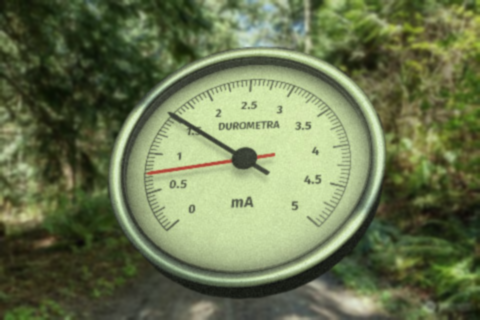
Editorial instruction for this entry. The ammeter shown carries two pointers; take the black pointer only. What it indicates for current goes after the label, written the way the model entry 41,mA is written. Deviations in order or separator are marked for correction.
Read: 1.5,mA
